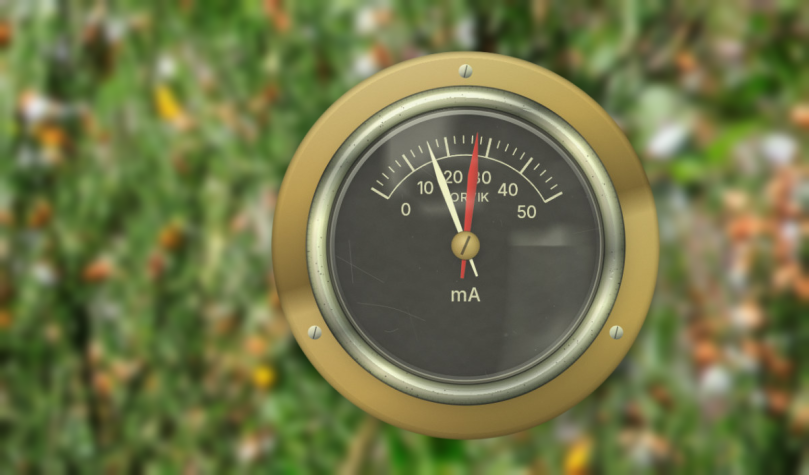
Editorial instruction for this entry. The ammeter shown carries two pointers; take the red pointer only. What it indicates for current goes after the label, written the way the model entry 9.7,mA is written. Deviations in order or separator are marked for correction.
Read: 27,mA
